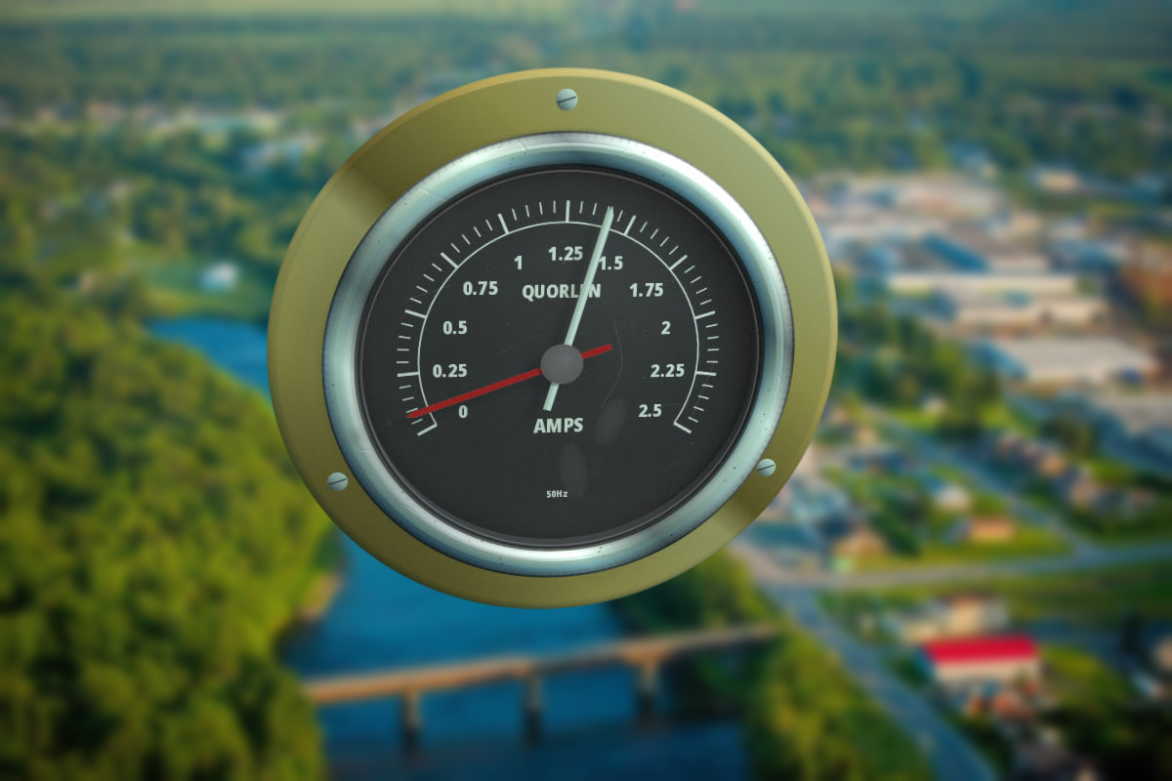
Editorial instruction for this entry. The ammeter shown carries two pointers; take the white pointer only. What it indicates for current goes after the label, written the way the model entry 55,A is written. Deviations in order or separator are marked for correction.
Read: 1.4,A
